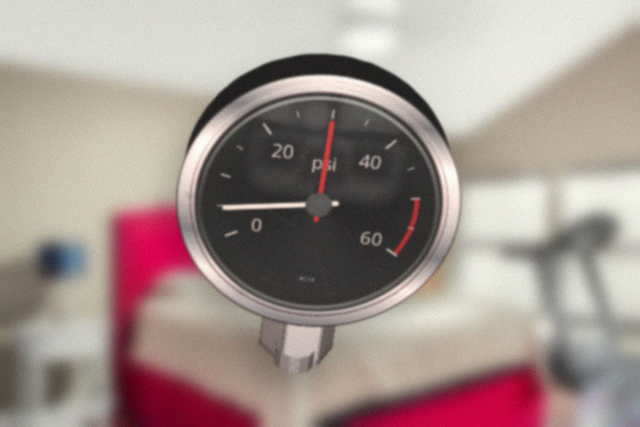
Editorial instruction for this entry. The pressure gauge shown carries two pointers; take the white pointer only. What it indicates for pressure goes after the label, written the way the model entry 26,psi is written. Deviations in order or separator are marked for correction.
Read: 5,psi
